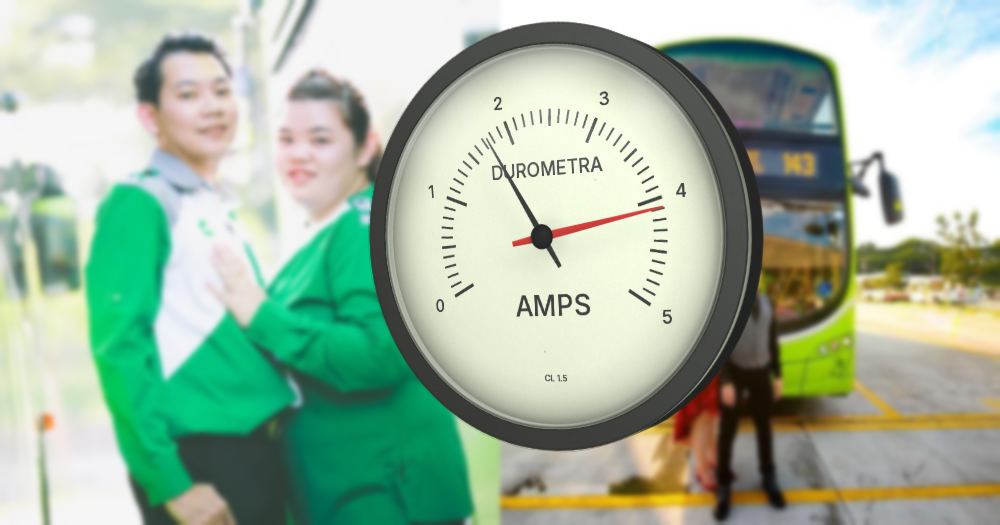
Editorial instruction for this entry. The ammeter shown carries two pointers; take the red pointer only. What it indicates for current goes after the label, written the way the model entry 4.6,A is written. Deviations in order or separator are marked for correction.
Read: 4.1,A
